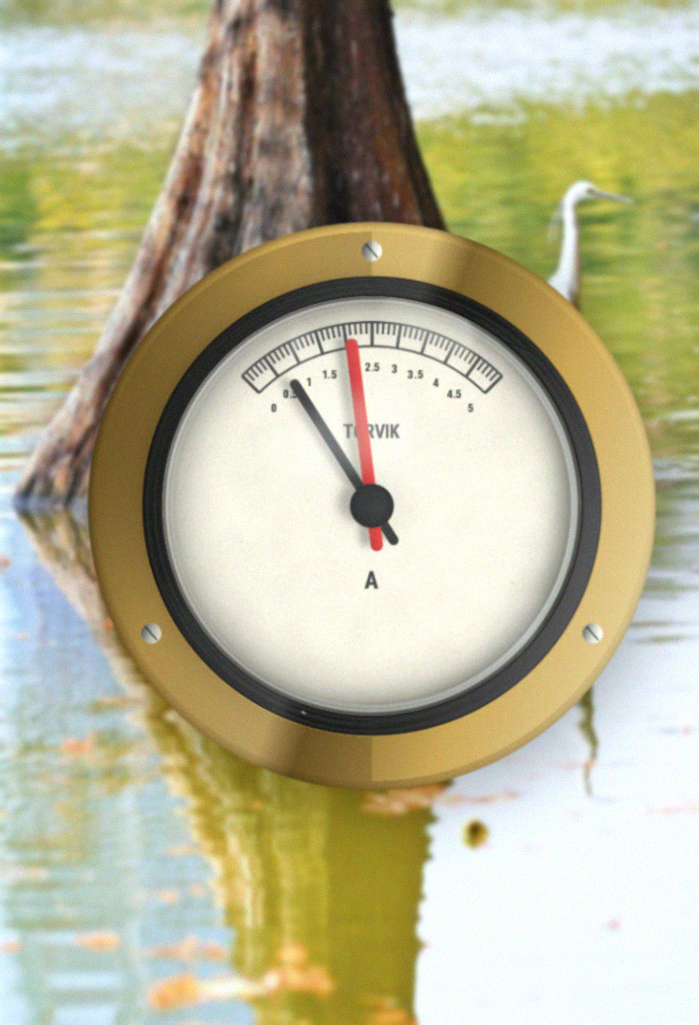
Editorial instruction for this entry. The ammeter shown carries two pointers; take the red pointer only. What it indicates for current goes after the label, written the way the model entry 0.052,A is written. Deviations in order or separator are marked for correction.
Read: 2.1,A
